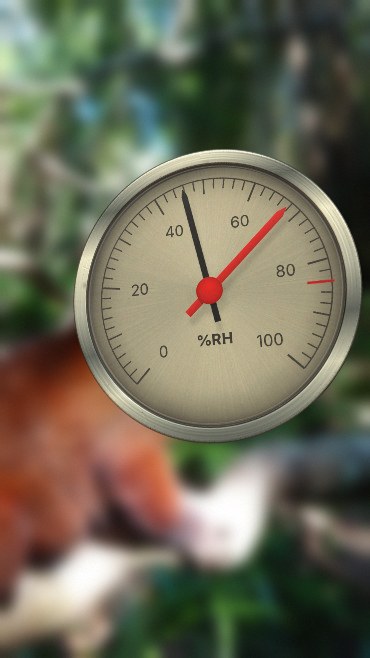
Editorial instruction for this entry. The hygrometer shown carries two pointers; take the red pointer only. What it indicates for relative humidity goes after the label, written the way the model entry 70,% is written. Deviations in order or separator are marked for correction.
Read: 68,%
